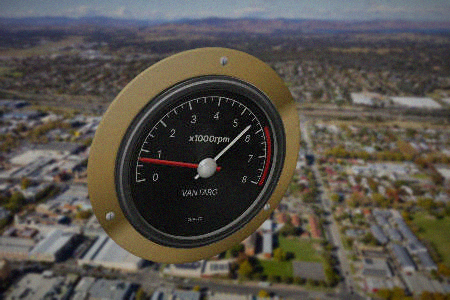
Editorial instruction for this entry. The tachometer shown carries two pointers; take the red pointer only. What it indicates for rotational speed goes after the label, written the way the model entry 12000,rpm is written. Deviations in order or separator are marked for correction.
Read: 750,rpm
